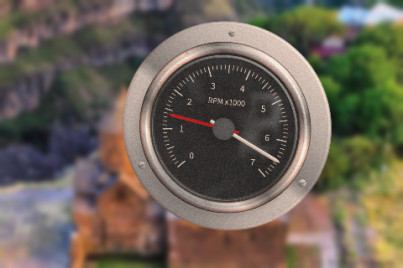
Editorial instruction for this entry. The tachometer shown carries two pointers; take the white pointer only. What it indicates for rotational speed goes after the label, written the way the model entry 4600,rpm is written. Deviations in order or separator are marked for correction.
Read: 6500,rpm
